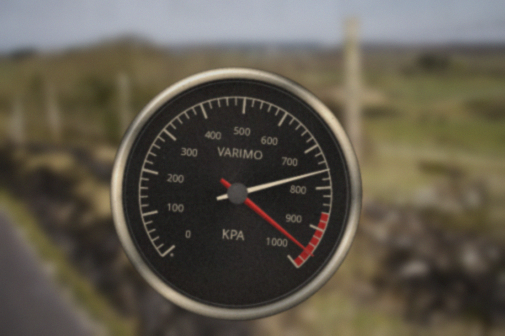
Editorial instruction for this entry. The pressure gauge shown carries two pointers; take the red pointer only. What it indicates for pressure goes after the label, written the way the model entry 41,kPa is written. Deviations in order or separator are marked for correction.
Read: 960,kPa
